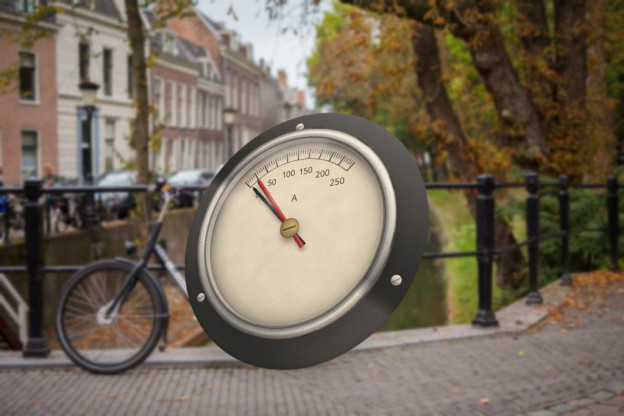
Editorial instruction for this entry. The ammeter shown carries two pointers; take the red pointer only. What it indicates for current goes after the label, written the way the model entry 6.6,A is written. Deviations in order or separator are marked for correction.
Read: 25,A
